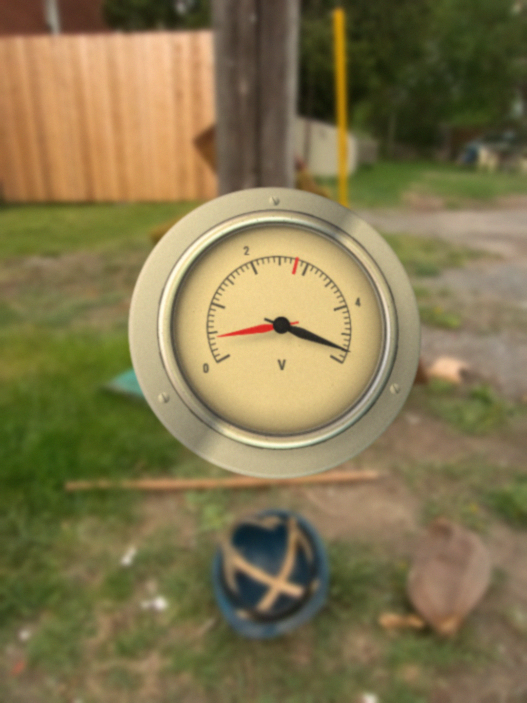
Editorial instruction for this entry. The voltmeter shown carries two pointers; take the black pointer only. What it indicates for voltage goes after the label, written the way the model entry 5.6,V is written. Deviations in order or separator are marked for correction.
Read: 4.8,V
